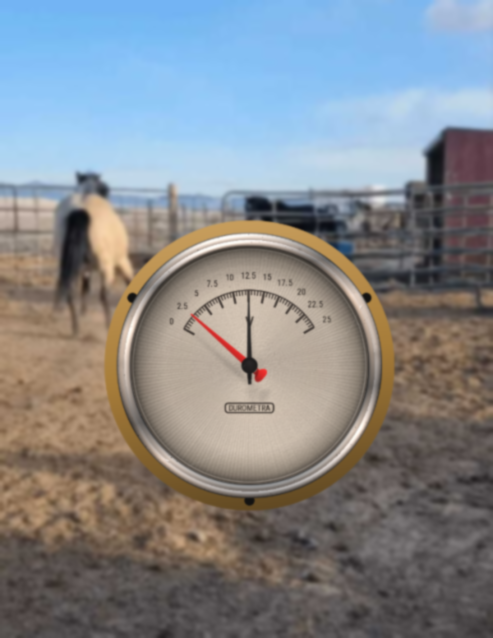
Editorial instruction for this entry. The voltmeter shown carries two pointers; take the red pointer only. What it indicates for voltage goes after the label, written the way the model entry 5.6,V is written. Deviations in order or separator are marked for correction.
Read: 2.5,V
